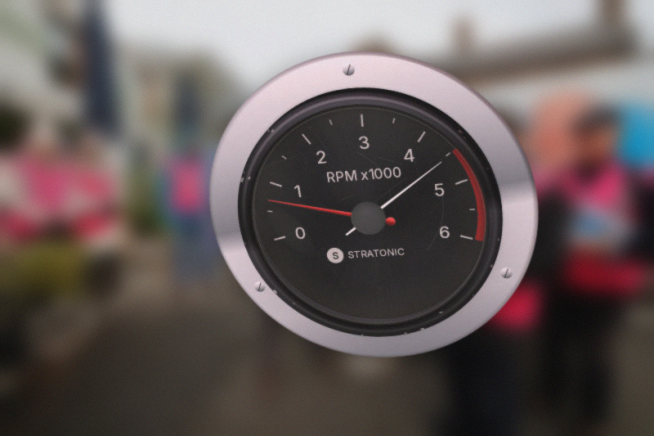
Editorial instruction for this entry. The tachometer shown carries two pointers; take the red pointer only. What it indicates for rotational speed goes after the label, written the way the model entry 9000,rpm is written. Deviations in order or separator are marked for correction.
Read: 750,rpm
